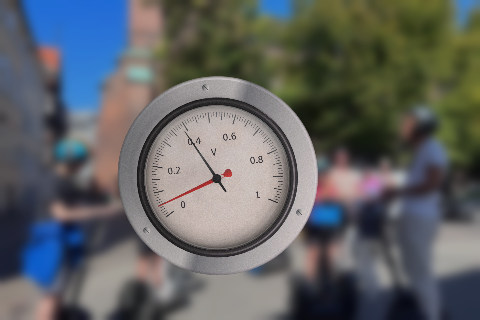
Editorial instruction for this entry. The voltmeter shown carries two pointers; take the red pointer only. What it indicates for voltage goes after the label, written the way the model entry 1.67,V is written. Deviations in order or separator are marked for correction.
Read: 0.05,V
